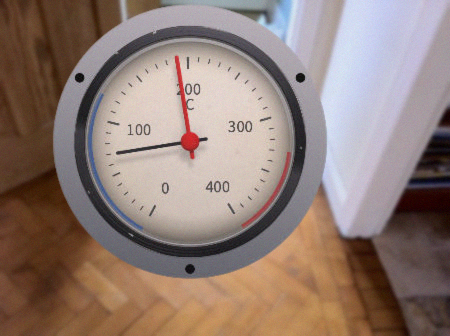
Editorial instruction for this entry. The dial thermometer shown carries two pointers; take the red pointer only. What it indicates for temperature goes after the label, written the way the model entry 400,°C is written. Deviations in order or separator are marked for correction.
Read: 190,°C
